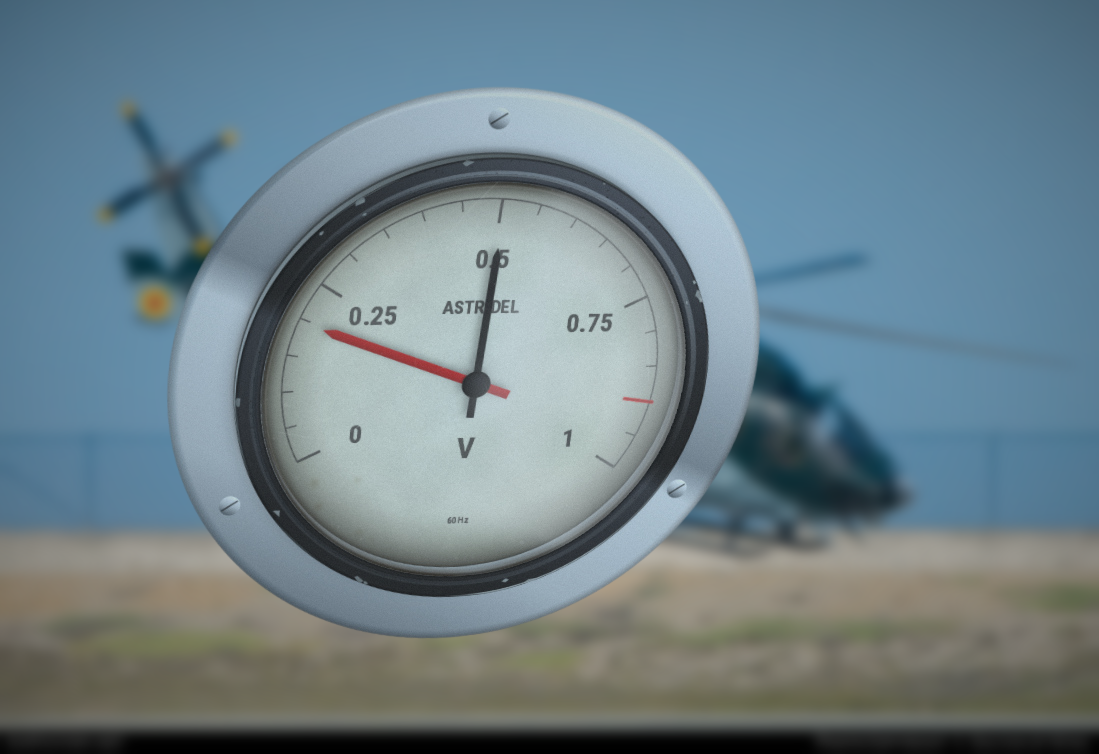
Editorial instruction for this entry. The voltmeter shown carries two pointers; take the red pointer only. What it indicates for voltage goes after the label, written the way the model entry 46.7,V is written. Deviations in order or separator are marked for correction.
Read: 0.2,V
